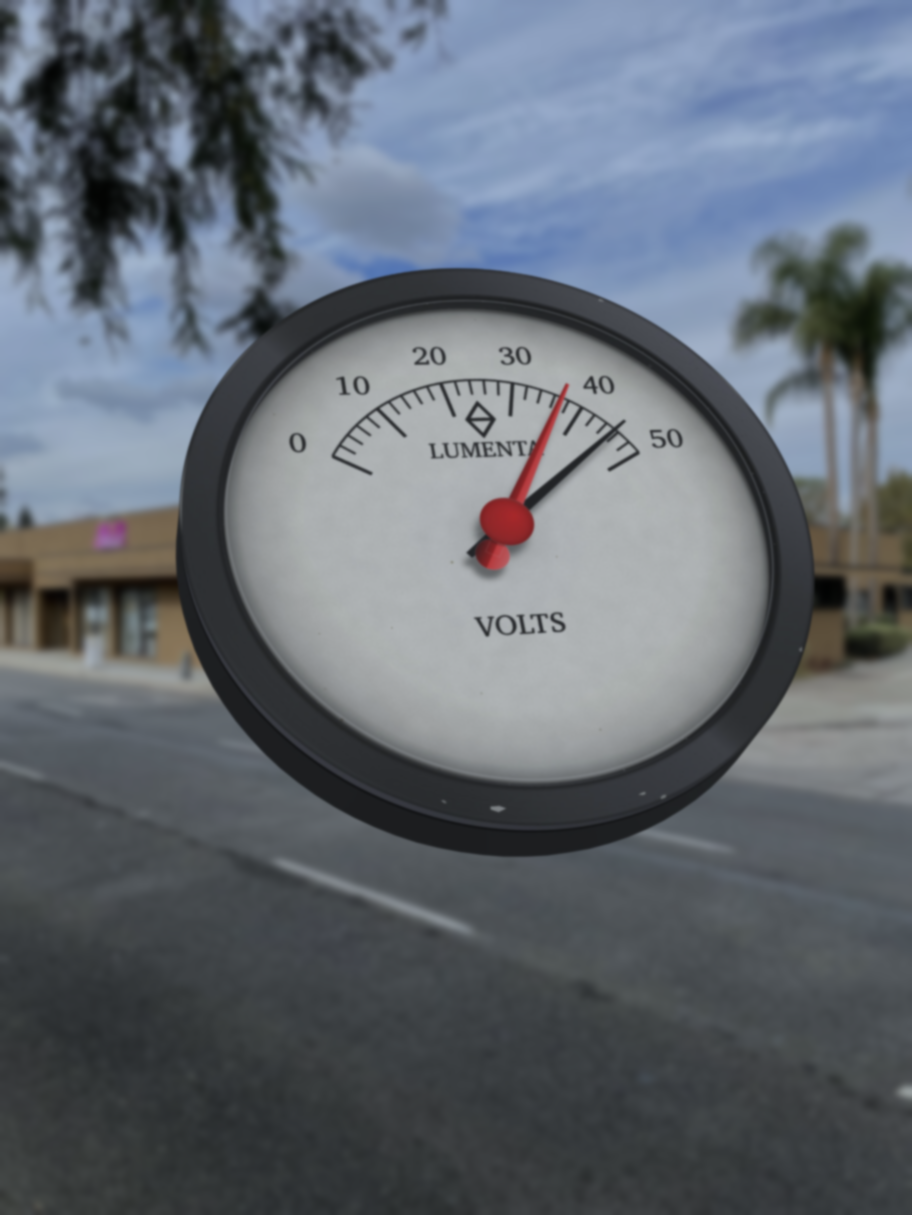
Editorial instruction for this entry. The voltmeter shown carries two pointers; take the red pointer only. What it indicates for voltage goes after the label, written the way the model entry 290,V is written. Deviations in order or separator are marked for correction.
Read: 37,V
